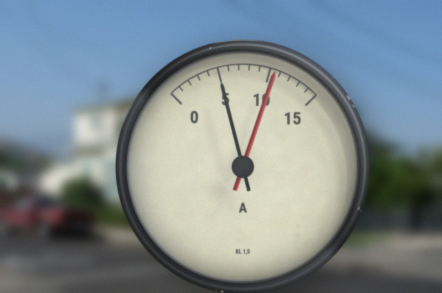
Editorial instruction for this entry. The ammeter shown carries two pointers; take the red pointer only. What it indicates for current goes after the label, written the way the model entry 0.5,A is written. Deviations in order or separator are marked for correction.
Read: 10.5,A
